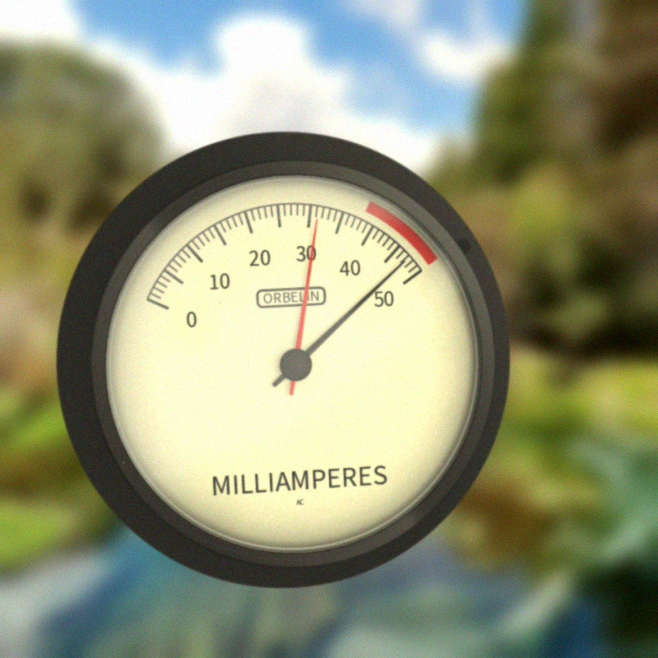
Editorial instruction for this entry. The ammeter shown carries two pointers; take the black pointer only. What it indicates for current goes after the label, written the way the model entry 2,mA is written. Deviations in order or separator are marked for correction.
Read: 47,mA
